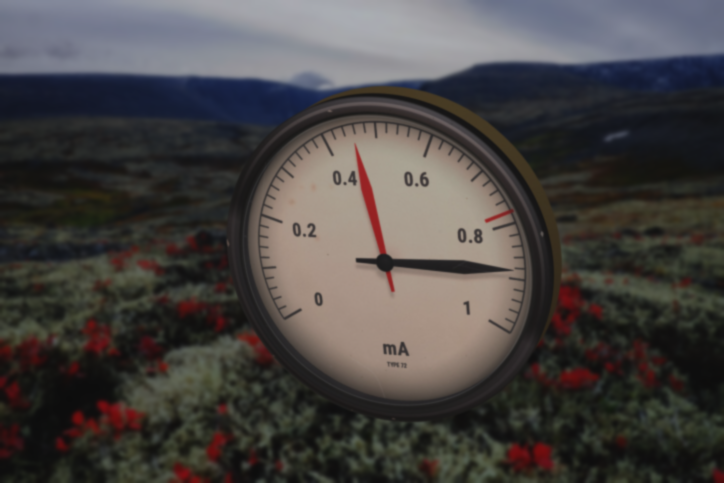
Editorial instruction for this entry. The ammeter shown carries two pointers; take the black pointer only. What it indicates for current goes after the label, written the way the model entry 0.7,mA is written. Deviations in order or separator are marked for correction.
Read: 0.88,mA
